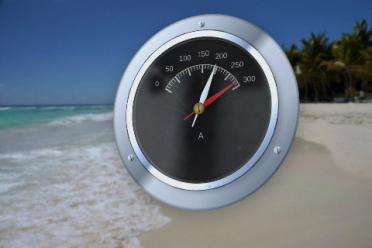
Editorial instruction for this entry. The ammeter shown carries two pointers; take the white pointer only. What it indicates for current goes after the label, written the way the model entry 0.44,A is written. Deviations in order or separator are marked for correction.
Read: 200,A
